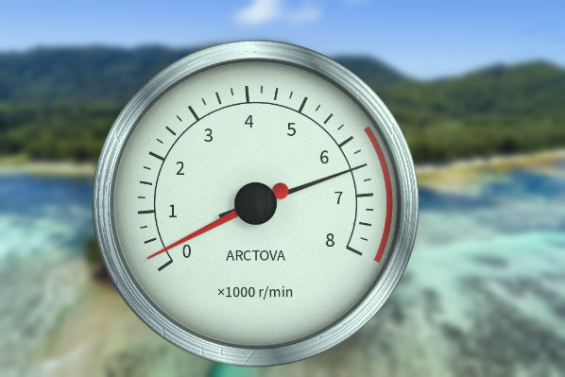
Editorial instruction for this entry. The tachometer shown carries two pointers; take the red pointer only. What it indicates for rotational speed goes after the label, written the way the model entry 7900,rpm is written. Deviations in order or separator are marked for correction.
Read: 250,rpm
